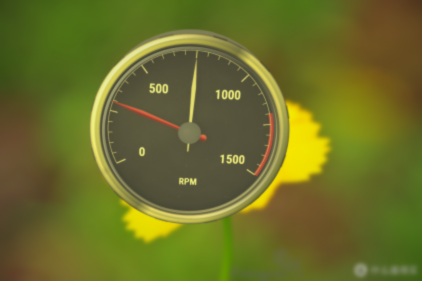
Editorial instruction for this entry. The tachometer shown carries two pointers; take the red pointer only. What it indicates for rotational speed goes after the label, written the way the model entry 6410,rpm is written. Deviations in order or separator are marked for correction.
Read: 300,rpm
